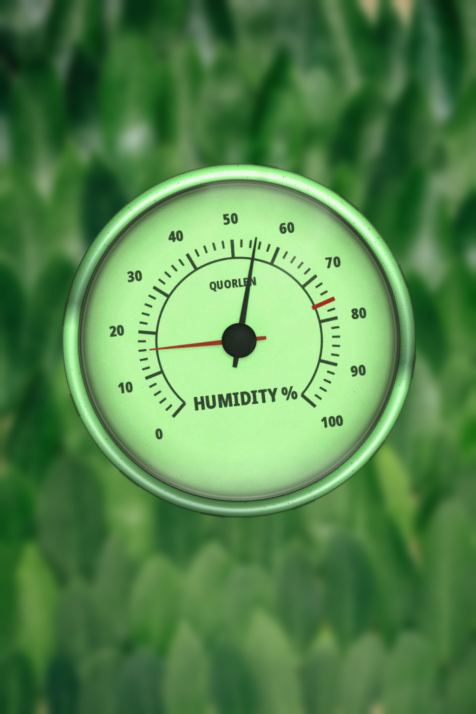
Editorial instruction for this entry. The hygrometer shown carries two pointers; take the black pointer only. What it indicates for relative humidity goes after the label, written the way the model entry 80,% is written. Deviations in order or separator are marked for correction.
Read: 55,%
